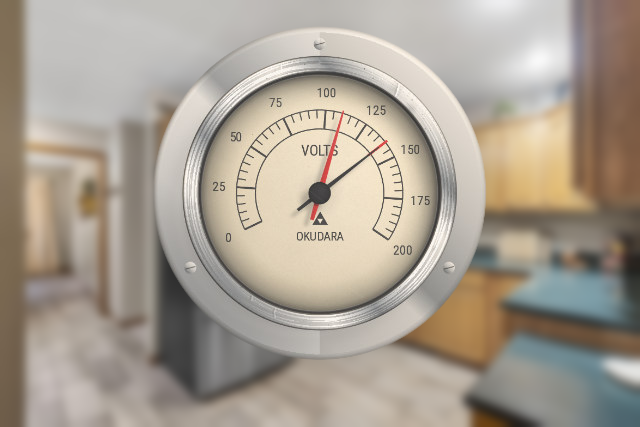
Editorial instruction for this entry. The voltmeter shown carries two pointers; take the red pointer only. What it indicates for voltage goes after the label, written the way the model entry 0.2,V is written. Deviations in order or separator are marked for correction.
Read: 110,V
